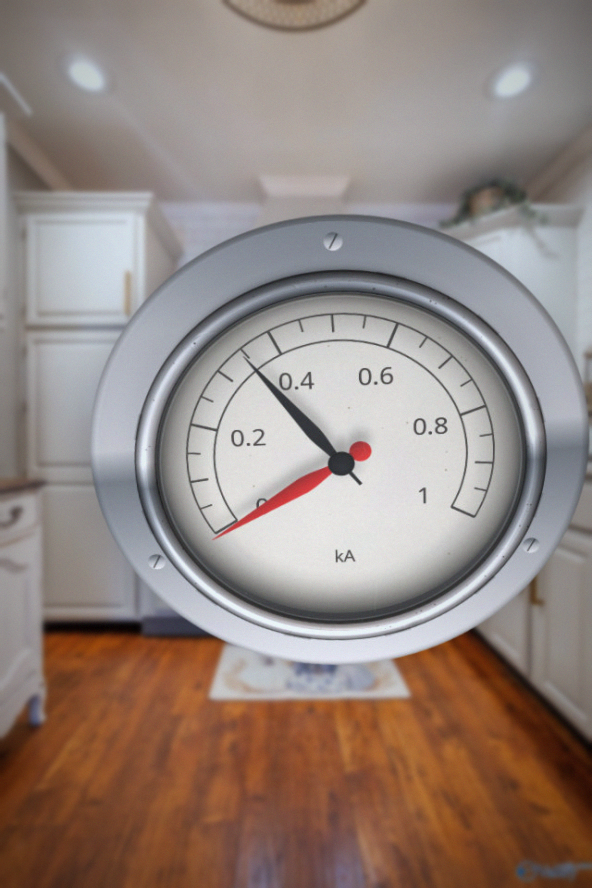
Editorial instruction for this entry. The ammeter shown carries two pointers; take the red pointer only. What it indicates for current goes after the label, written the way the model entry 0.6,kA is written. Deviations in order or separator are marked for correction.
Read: 0,kA
